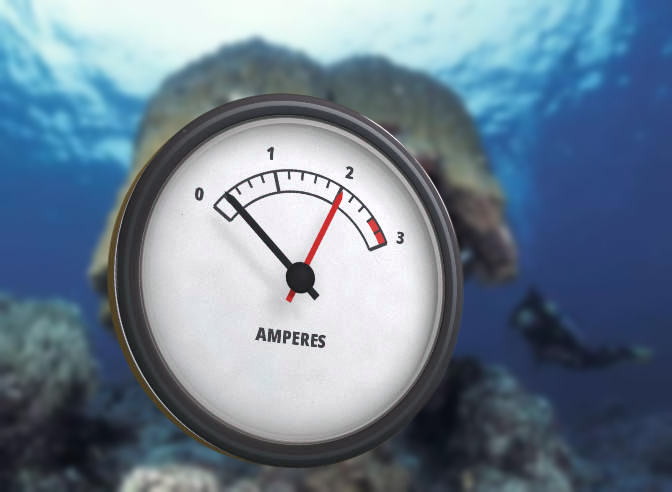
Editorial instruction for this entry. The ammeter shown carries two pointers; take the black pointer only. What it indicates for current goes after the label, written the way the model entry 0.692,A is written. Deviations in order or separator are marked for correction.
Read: 0.2,A
